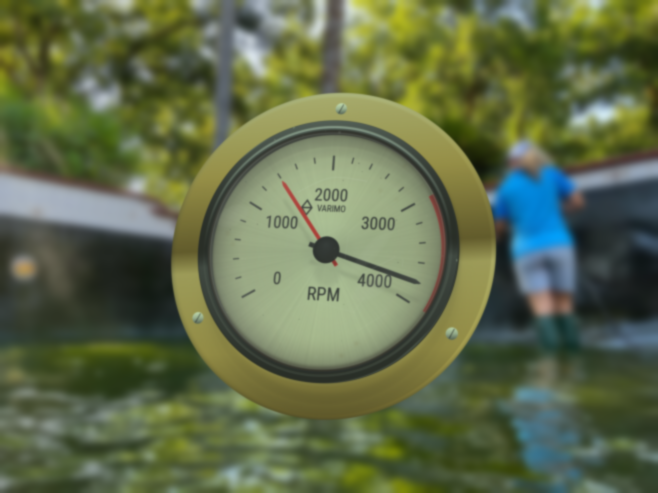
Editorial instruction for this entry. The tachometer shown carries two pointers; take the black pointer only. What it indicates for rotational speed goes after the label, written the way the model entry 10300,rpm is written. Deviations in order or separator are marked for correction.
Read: 3800,rpm
